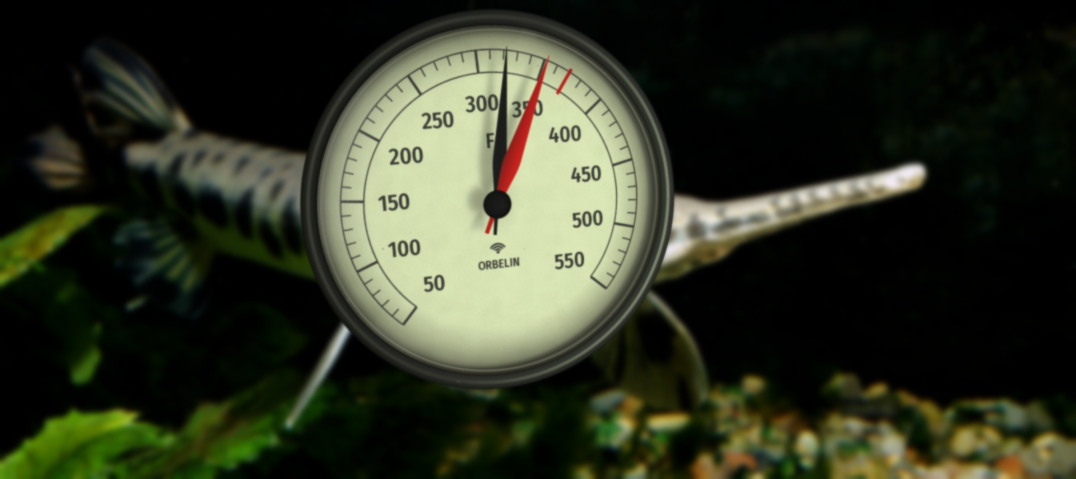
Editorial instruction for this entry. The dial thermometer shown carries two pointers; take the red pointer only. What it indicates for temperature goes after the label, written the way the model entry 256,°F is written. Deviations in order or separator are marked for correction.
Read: 350,°F
